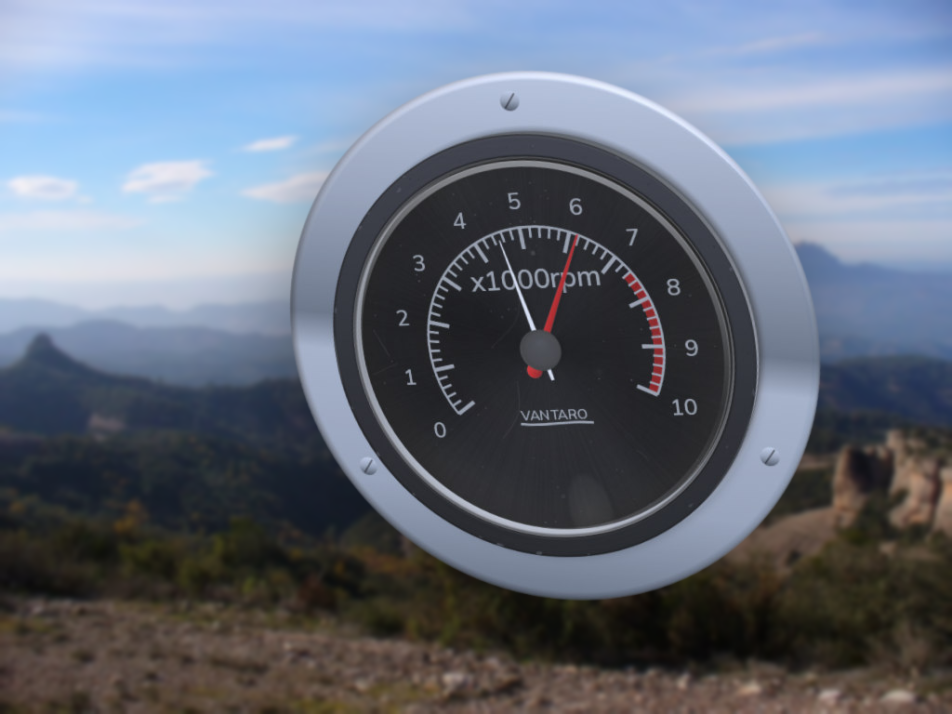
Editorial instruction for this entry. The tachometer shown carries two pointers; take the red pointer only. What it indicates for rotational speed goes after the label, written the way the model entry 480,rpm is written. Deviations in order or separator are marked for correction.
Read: 6200,rpm
